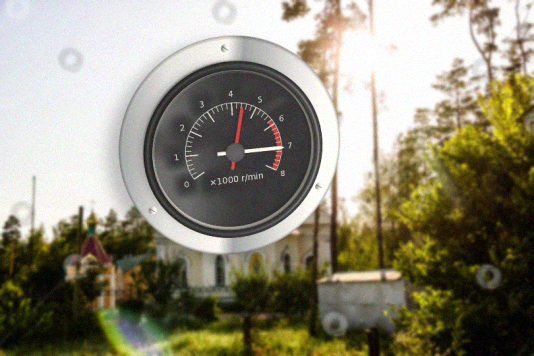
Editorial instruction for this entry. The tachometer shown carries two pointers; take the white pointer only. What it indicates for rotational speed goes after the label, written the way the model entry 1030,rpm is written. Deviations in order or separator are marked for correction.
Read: 7000,rpm
